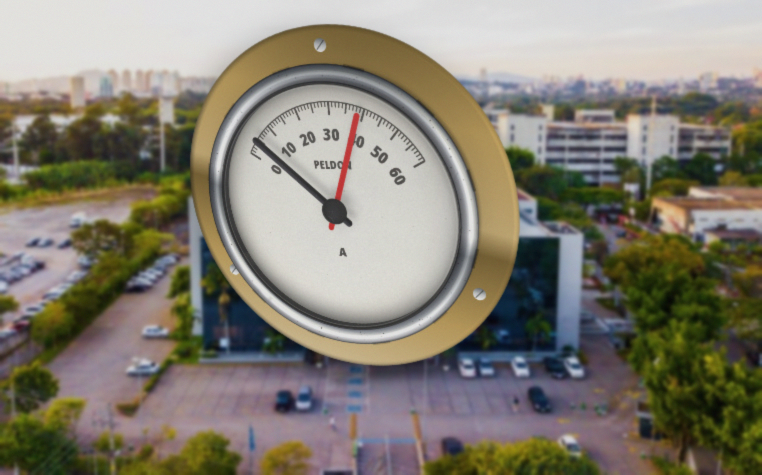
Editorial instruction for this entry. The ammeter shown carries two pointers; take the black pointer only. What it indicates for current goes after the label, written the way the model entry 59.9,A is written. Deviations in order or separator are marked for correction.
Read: 5,A
